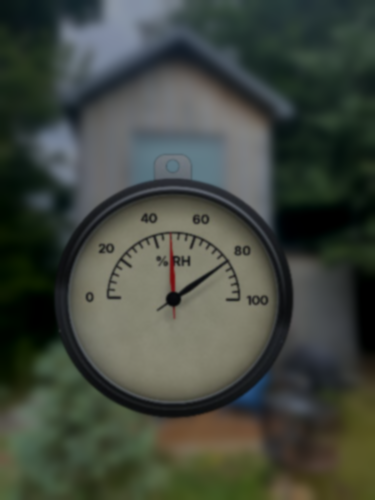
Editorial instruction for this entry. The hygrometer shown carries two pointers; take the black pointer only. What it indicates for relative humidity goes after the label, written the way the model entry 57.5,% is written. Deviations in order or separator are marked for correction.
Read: 80,%
